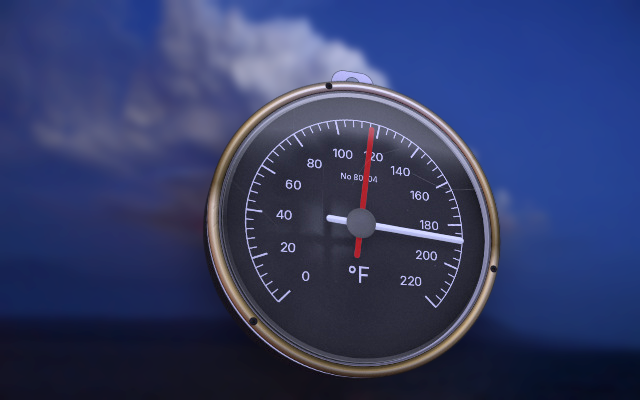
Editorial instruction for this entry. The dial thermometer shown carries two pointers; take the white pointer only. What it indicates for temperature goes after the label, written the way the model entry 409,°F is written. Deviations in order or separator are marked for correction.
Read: 188,°F
